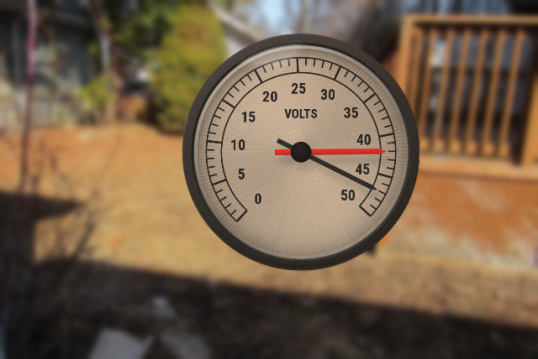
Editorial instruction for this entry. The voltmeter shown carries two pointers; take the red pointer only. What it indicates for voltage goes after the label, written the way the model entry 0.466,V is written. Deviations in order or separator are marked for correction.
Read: 42,V
